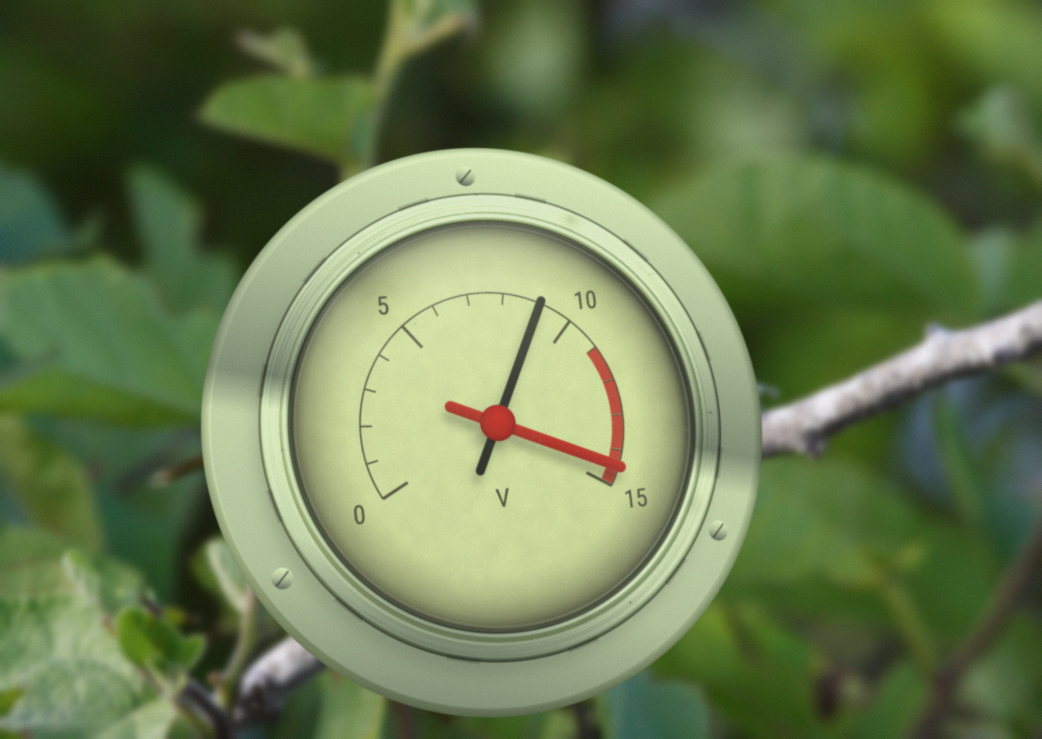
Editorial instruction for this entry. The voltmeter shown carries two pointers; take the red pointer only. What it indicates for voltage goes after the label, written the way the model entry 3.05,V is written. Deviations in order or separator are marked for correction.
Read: 14.5,V
